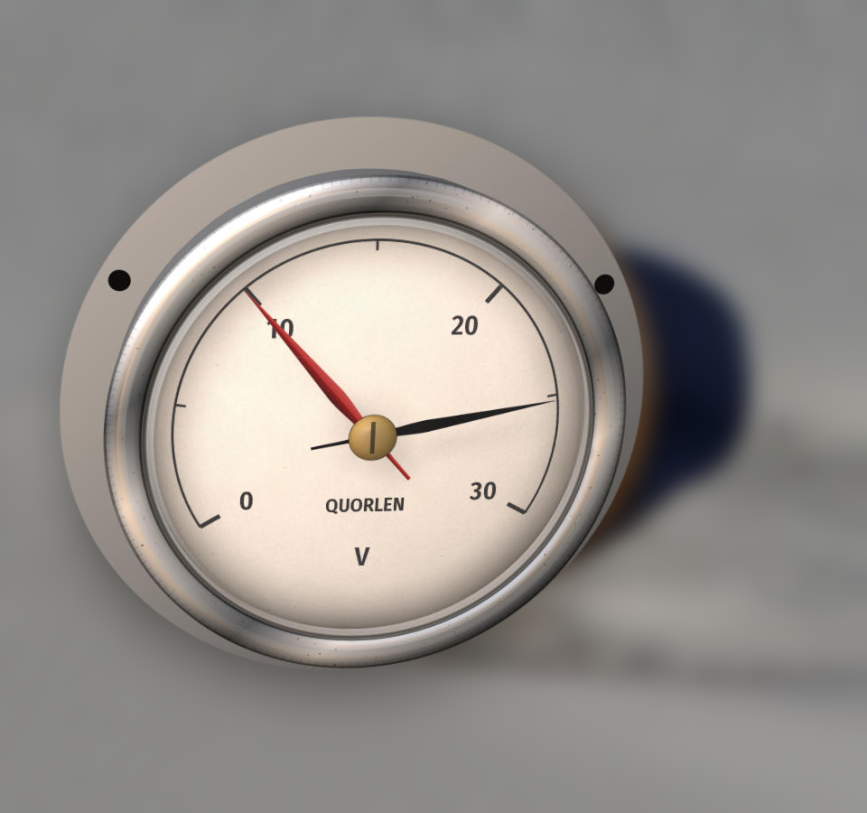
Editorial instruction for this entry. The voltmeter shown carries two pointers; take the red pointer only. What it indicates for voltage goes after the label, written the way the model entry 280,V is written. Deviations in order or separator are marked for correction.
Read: 10,V
